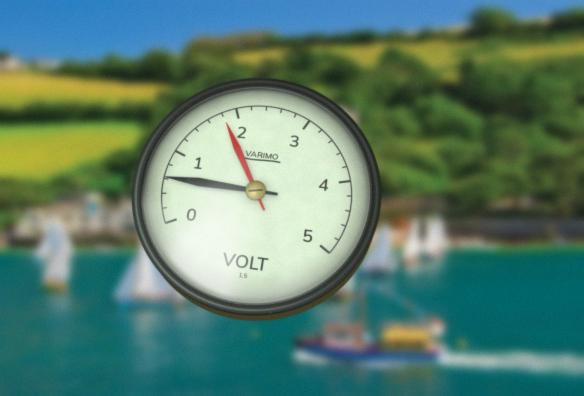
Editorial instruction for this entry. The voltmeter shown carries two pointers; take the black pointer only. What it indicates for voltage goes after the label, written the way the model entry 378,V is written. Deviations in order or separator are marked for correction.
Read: 0.6,V
